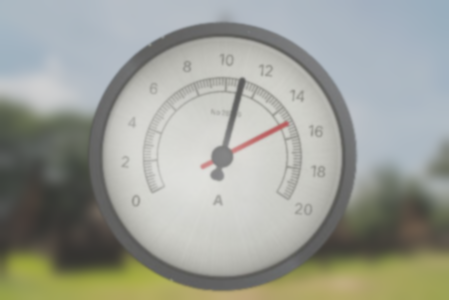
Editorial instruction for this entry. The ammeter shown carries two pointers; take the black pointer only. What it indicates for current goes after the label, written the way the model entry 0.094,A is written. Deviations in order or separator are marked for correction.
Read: 11,A
